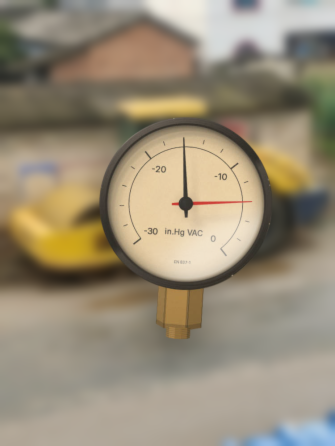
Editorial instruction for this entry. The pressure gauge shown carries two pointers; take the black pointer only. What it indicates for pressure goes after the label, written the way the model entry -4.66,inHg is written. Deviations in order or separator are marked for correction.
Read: -16,inHg
